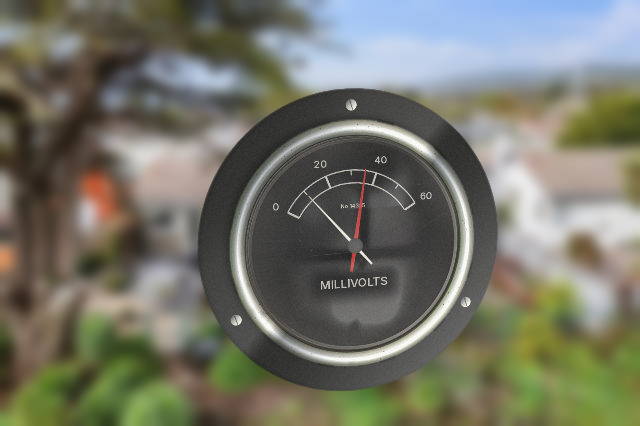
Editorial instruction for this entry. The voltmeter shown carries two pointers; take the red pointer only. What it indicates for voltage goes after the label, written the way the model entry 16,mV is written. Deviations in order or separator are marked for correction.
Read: 35,mV
